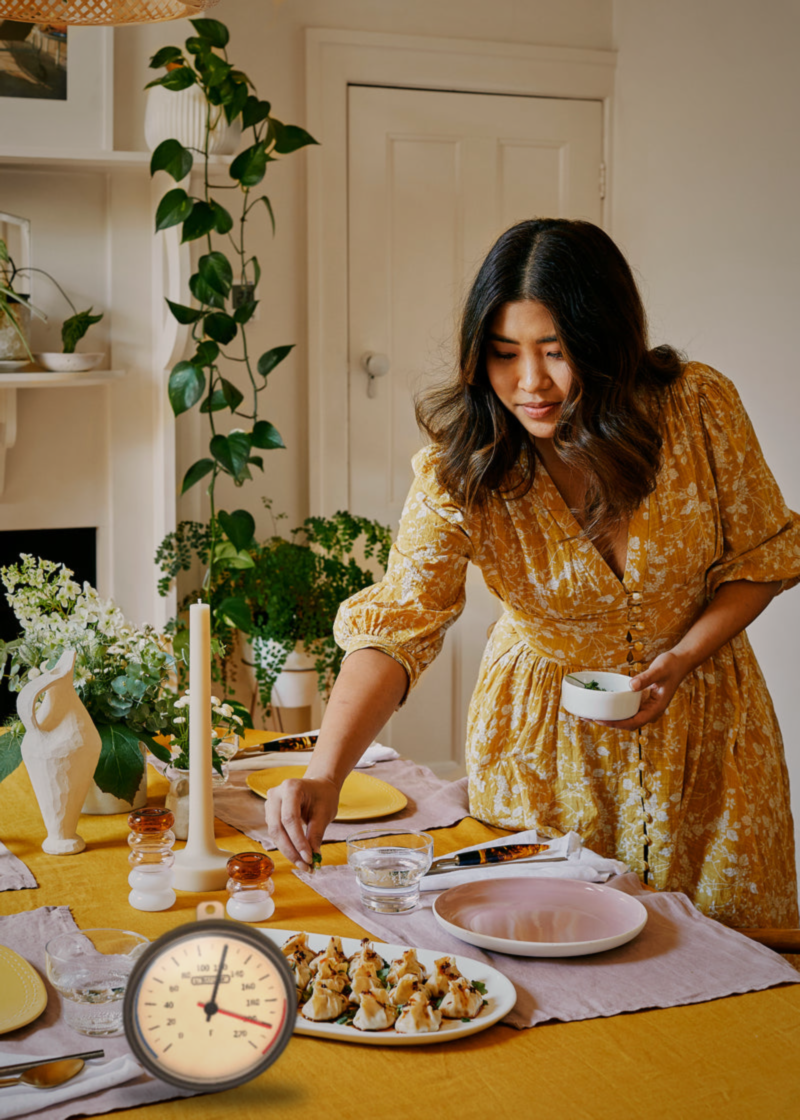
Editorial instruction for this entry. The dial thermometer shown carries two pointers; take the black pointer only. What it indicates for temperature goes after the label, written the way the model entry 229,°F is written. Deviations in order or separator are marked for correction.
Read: 120,°F
